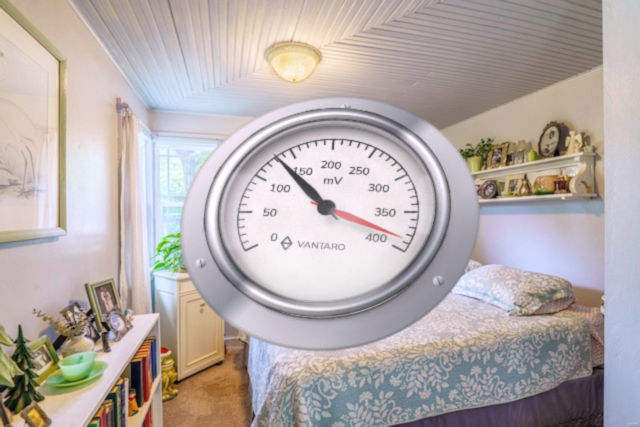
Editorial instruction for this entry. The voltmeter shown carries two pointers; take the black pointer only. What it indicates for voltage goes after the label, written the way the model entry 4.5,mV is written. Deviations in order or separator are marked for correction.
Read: 130,mV
